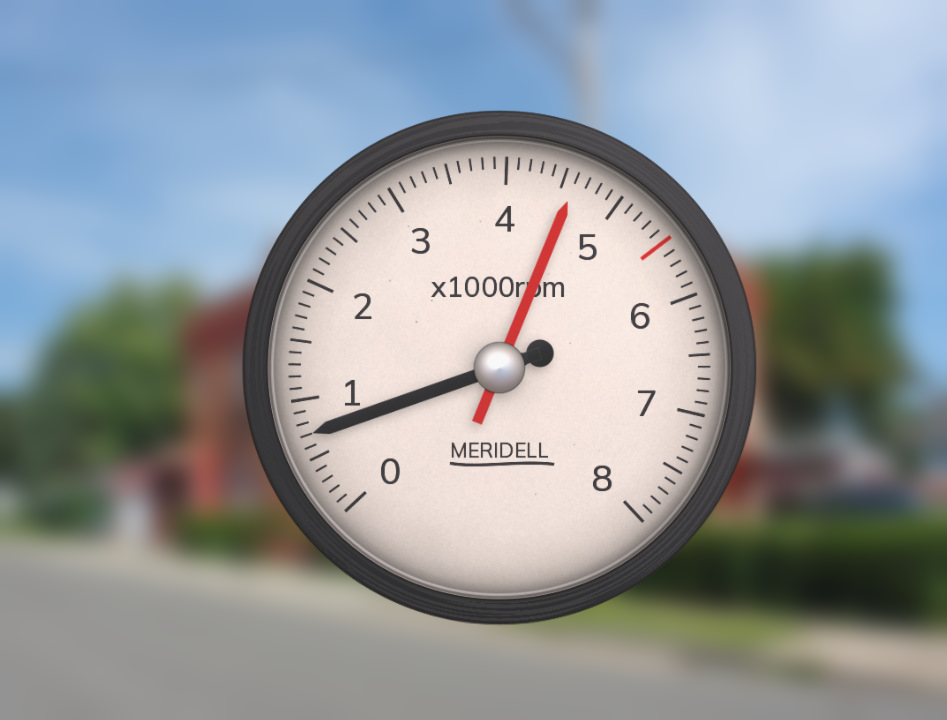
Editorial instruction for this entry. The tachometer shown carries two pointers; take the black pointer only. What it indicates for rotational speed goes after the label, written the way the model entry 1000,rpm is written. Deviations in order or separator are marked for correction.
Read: 700,rpm
